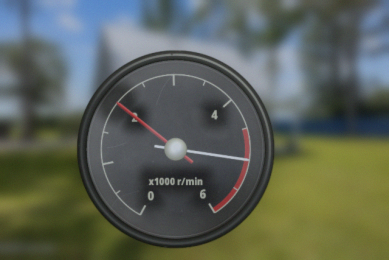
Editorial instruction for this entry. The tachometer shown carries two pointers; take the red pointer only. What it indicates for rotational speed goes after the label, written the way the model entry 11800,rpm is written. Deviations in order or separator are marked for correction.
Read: 2000,rpm
